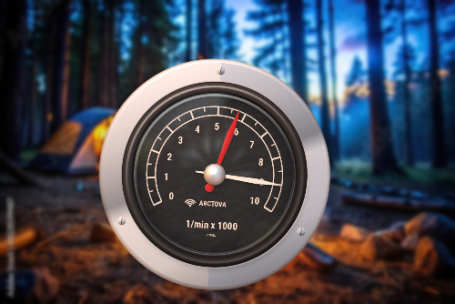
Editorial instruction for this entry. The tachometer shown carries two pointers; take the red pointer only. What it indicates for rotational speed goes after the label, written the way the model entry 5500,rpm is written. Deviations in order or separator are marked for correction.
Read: 5750,rpm
